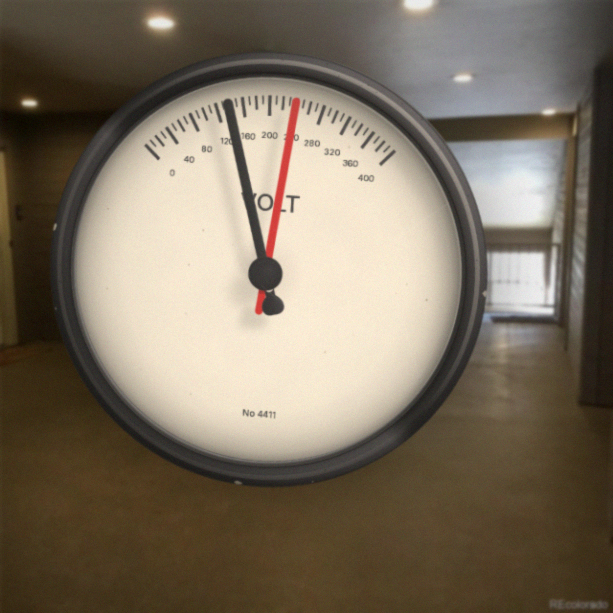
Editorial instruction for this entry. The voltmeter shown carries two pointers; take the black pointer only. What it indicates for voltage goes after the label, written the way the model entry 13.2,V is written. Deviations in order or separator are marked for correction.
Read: 140,V
